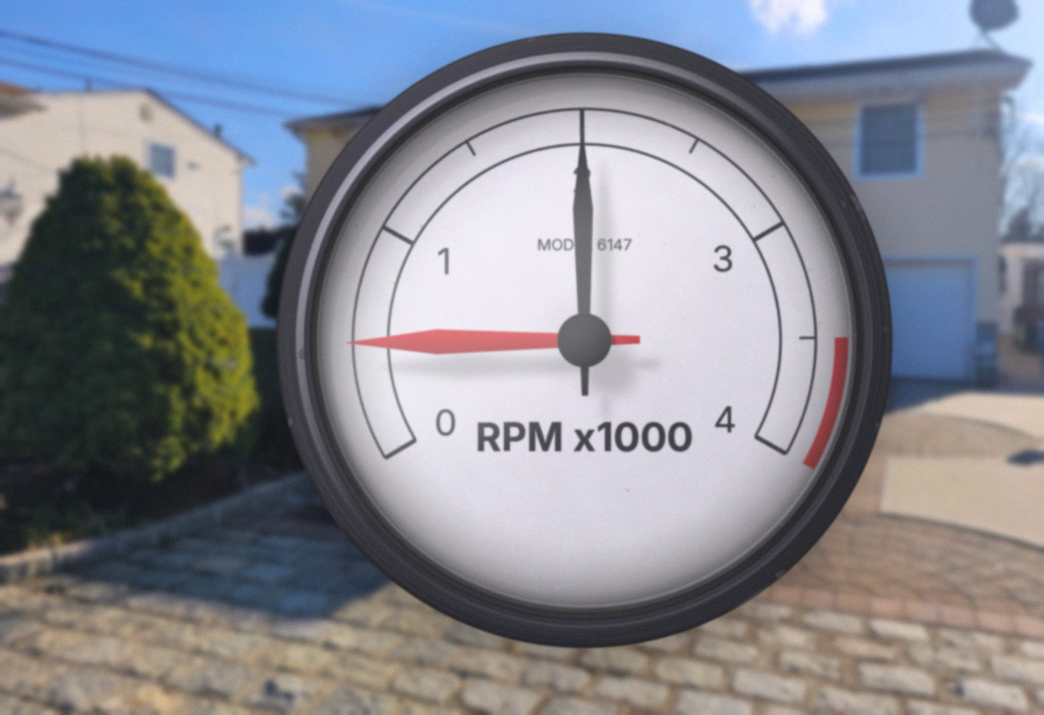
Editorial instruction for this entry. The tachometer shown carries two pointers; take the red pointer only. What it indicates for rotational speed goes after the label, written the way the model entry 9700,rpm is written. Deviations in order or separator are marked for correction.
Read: 500,rpm
